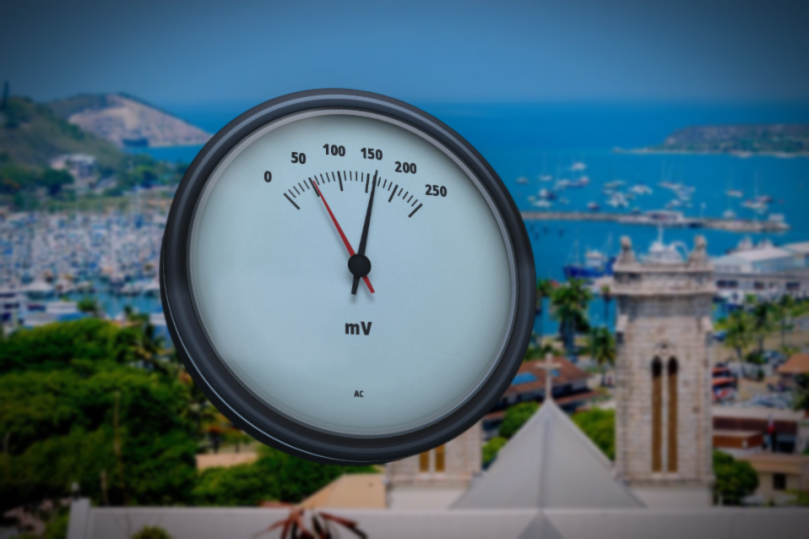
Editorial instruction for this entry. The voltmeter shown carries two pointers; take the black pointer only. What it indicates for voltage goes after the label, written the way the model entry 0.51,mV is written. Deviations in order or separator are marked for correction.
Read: 160,mV
